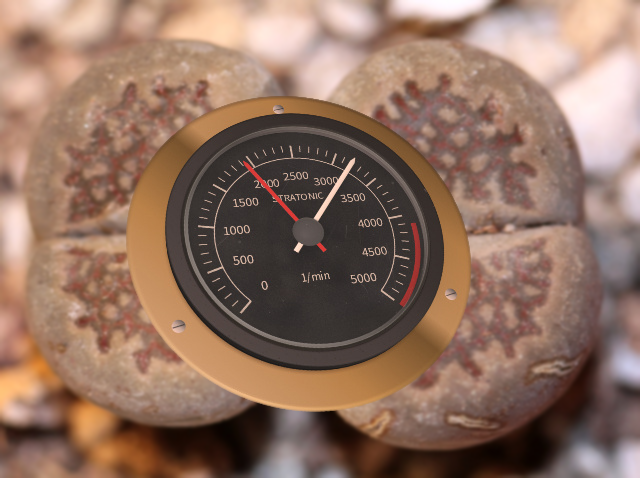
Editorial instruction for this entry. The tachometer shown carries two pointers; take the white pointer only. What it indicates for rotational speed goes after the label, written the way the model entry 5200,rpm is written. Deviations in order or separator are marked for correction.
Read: 3200,rpm
